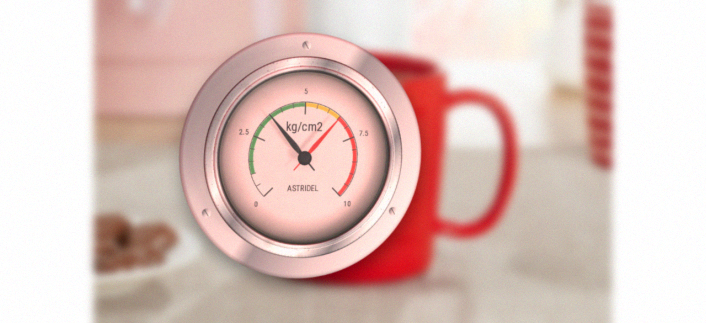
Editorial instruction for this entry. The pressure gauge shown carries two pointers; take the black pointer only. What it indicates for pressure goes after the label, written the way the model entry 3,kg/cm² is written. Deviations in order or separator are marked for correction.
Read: 3.5,kg/cm²
